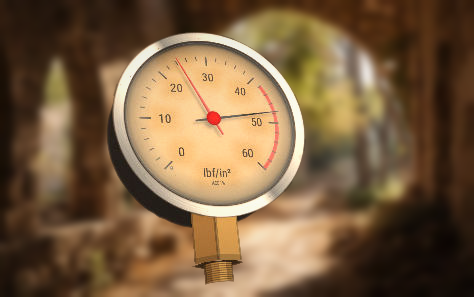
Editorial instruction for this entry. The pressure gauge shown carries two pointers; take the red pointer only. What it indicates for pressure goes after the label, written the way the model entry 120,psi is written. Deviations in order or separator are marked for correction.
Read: 24,psi
